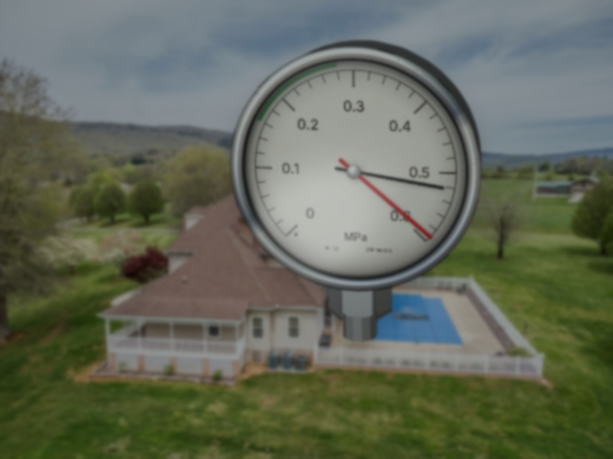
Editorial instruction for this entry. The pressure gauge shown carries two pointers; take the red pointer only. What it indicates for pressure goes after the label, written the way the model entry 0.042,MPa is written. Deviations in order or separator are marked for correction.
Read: 0.59,MPa
